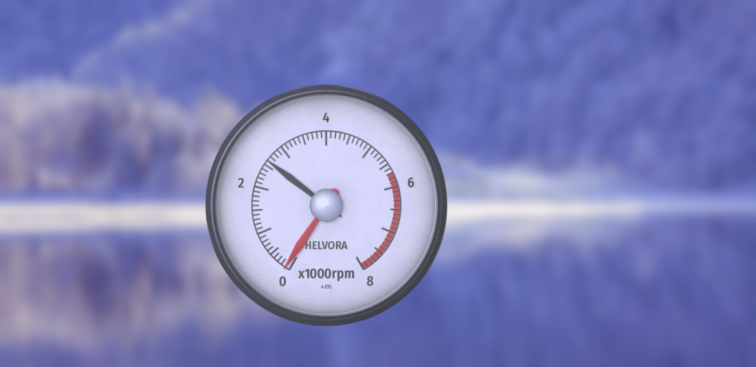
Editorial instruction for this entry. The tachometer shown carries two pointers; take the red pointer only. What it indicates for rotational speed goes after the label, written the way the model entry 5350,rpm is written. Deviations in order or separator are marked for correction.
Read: 100,rpm
